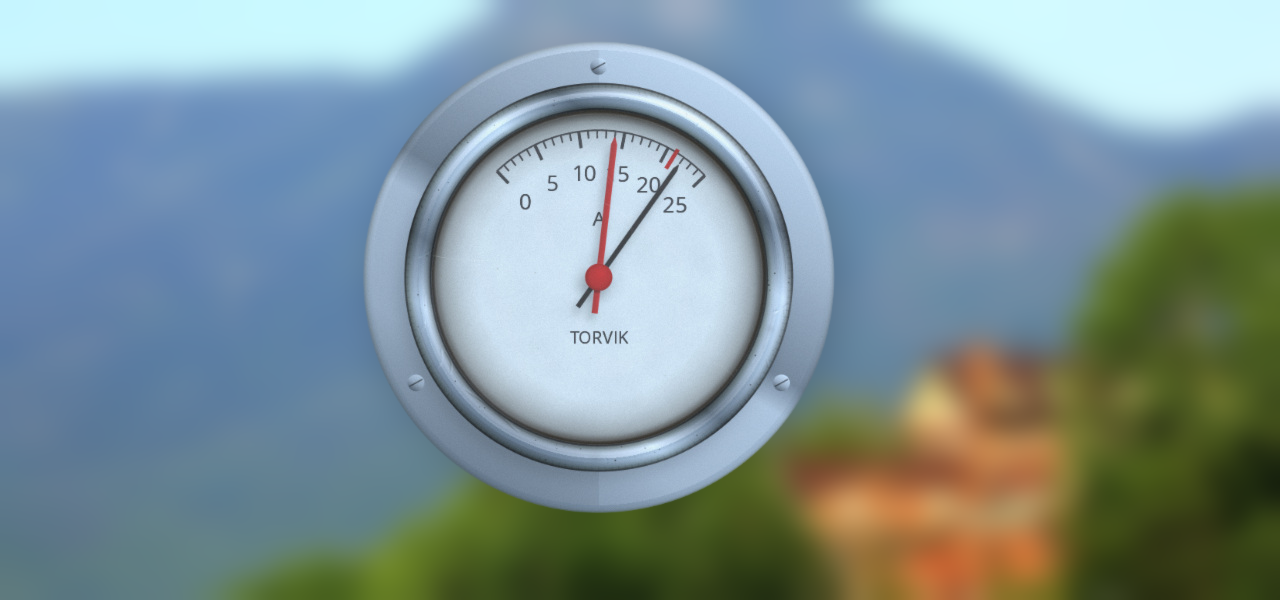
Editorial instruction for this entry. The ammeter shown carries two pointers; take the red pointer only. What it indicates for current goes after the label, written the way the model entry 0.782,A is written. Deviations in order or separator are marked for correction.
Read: 14,A
